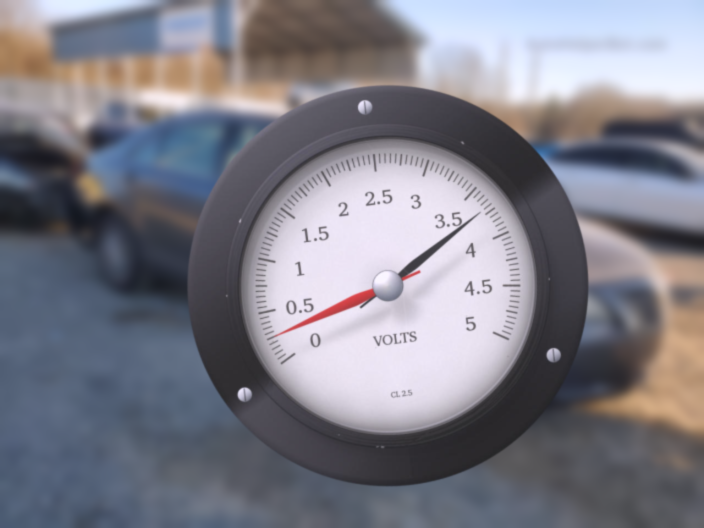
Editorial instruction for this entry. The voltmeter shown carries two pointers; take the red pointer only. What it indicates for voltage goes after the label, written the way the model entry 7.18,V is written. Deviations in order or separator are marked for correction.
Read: 0.25,V
